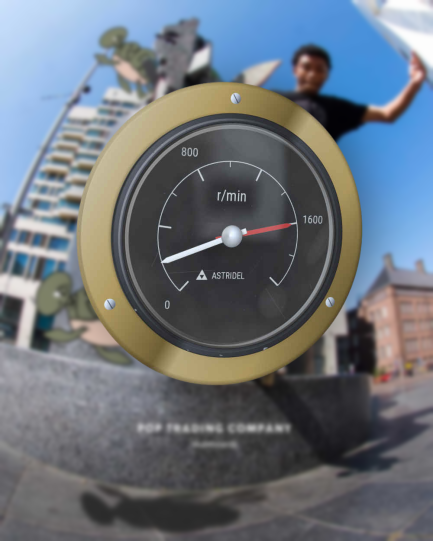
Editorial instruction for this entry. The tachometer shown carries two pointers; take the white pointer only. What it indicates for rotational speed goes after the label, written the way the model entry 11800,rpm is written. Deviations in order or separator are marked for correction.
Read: 200,rpm
